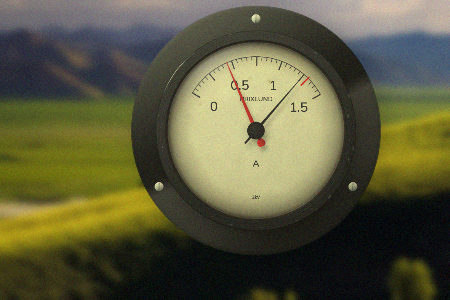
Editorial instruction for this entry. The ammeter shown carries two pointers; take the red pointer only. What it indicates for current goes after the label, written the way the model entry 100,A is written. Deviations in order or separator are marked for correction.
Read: 0.45,A
